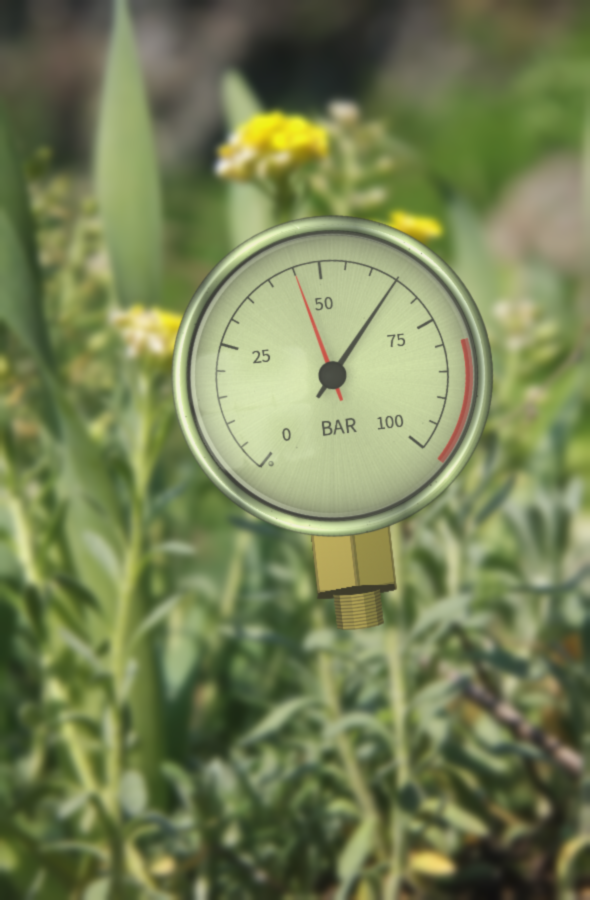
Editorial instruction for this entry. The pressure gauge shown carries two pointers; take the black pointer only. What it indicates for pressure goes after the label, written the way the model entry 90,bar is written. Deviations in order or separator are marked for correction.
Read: 65,bar
